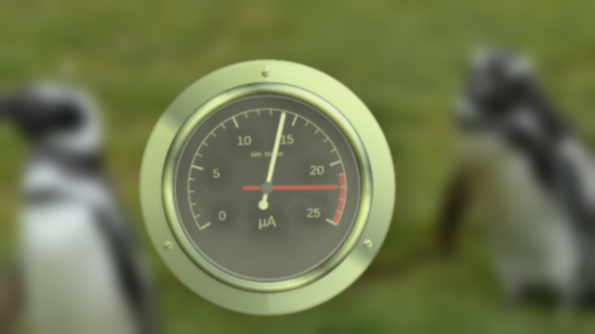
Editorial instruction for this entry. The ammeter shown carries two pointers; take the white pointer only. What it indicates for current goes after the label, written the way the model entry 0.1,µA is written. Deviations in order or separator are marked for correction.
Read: 14,µA
